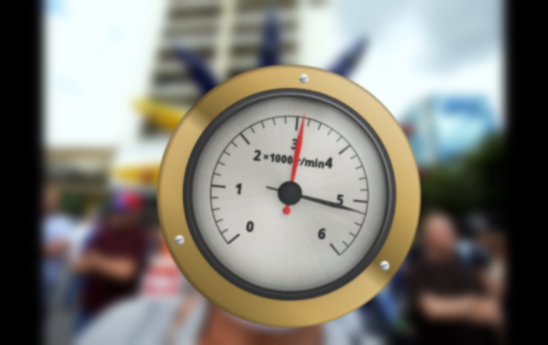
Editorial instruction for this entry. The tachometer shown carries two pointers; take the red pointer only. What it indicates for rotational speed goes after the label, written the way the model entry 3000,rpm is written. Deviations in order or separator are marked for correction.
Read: 3100,rpm
